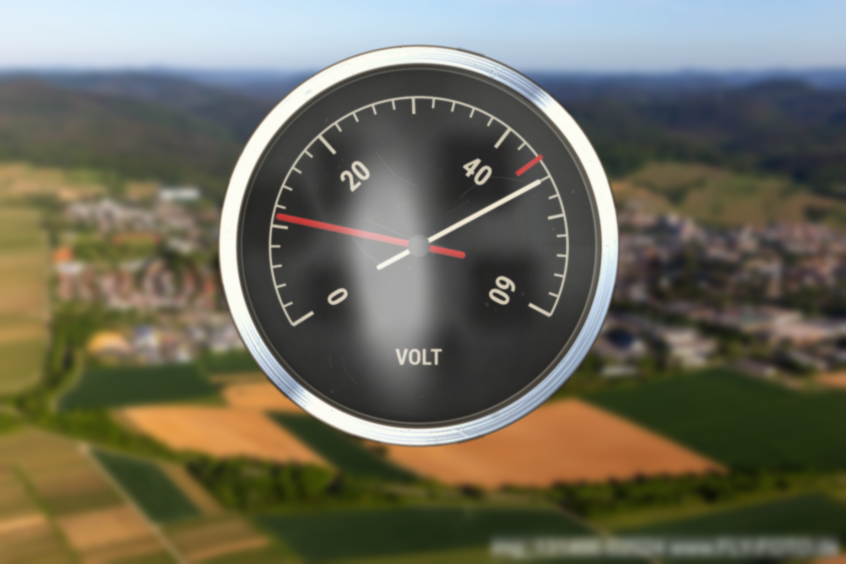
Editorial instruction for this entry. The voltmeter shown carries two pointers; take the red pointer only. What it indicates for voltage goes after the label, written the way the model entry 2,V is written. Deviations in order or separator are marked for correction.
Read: 11,V
